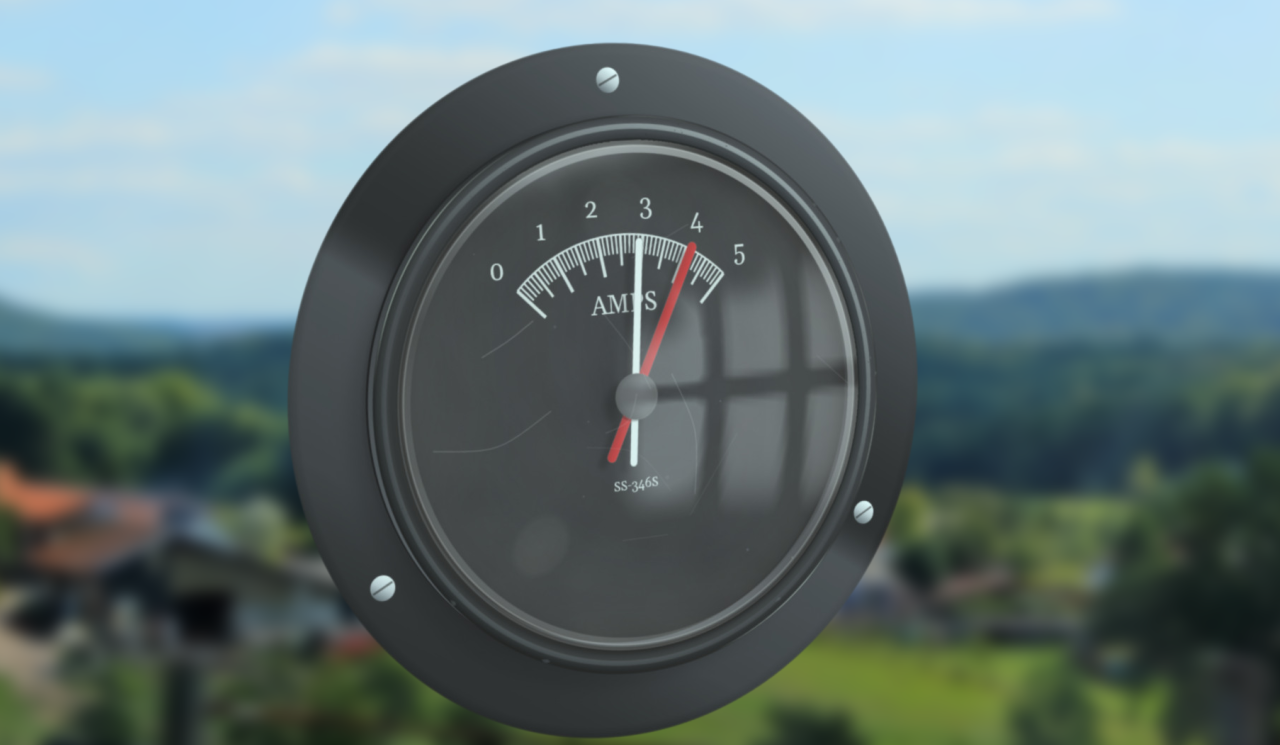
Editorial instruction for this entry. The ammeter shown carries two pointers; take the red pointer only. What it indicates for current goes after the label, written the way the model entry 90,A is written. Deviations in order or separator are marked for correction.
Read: 4,A
